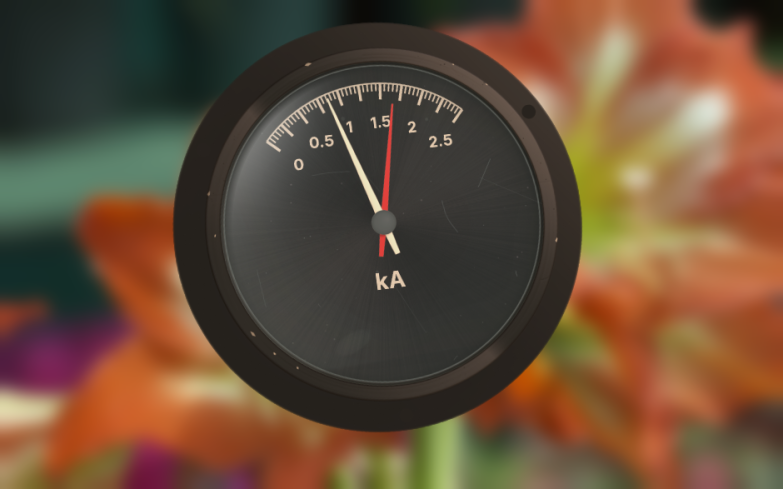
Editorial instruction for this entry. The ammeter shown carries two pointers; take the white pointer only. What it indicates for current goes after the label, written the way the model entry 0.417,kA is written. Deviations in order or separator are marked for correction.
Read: 0.85,kA
